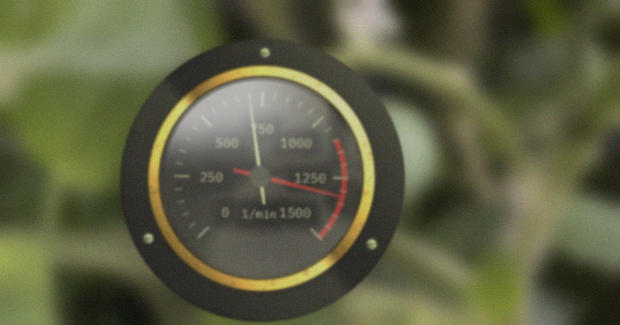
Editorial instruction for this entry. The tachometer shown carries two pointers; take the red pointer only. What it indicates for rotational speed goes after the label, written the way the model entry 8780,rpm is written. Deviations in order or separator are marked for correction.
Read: 1325,rpm
